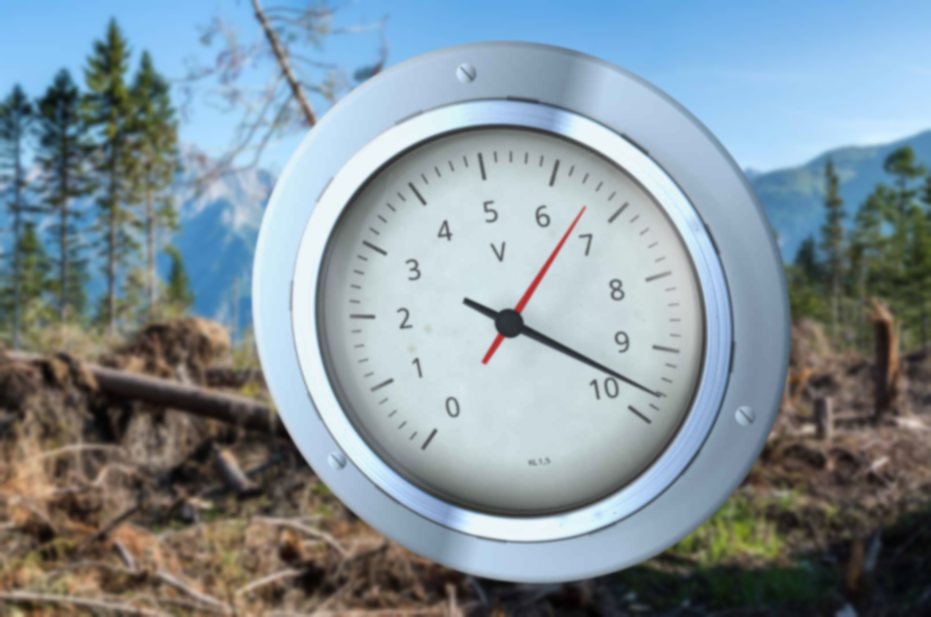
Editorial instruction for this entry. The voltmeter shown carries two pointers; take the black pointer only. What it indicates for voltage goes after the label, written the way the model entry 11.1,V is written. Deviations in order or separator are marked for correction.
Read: 9.6,V
